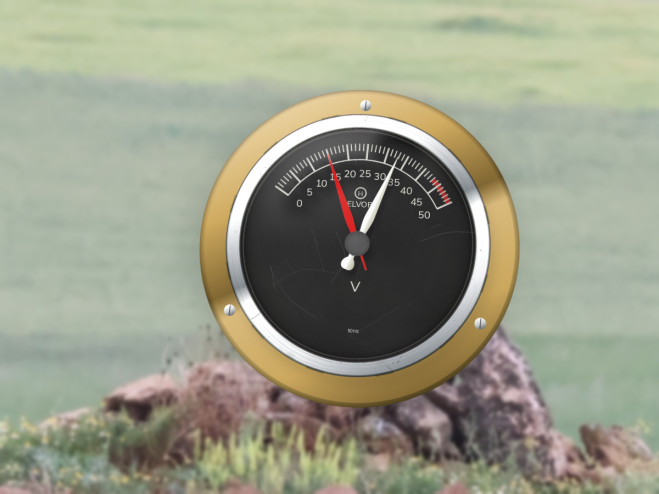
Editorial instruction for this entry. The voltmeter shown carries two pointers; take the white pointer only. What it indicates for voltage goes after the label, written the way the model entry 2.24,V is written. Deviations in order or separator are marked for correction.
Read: 33,V
